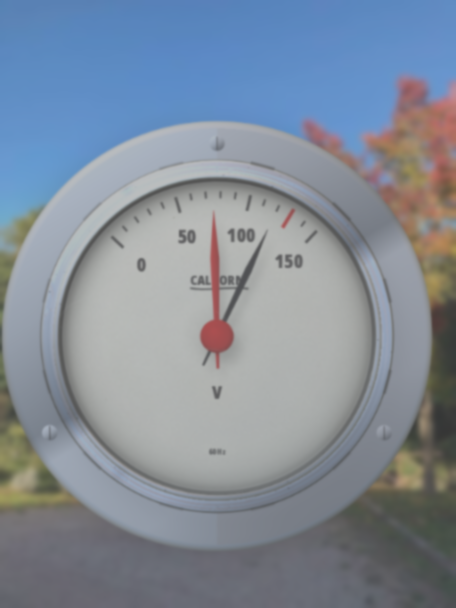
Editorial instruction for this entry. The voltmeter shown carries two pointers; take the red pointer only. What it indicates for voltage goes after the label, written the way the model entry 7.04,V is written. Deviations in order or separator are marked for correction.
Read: 75,V
